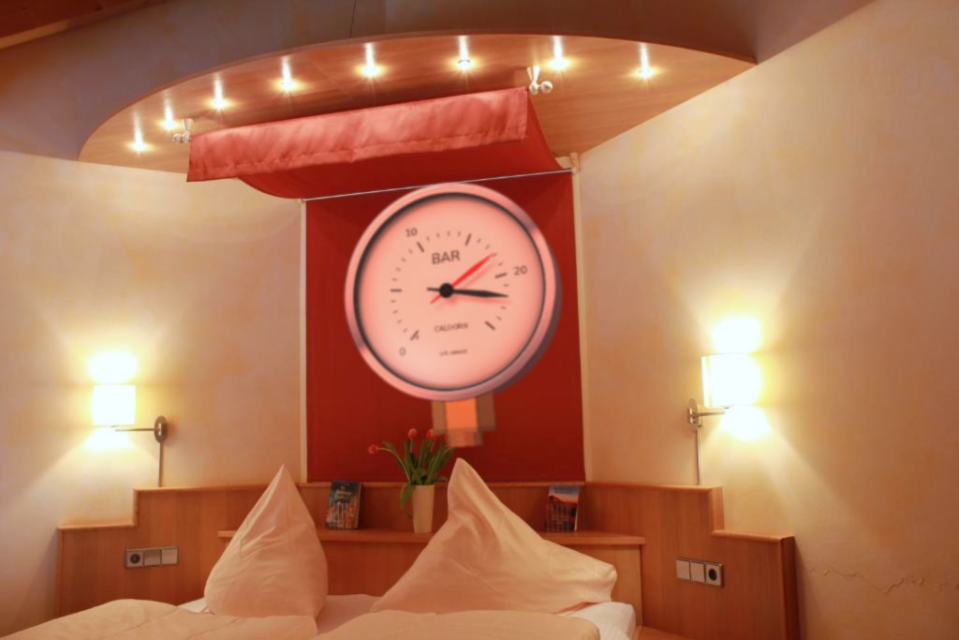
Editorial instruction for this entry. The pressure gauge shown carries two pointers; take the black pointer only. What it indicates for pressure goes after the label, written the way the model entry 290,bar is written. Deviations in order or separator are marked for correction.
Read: 22,bar
